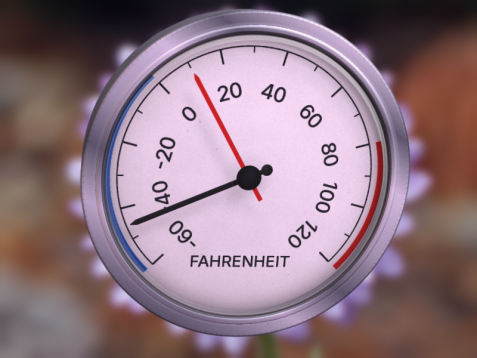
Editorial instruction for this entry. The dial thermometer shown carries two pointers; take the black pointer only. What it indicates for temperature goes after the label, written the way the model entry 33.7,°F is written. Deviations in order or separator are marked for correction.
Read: -45,°F
